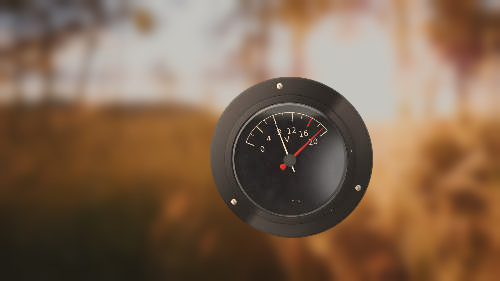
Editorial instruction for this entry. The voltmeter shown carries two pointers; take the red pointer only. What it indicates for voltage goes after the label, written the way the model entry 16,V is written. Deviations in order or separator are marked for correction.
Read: 19,V
